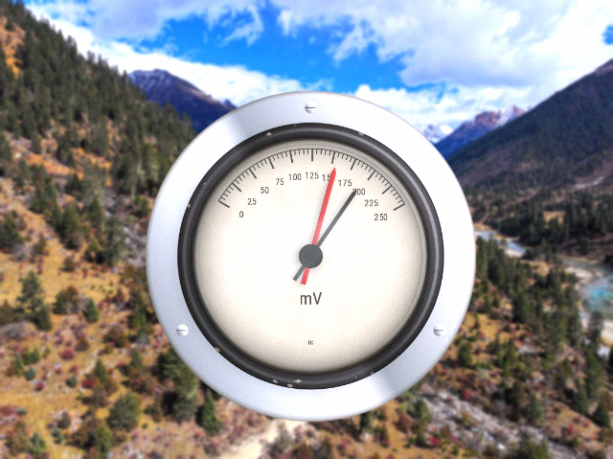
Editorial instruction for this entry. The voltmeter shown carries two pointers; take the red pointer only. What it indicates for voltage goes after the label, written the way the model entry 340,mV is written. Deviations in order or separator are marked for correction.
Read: 155,mV
